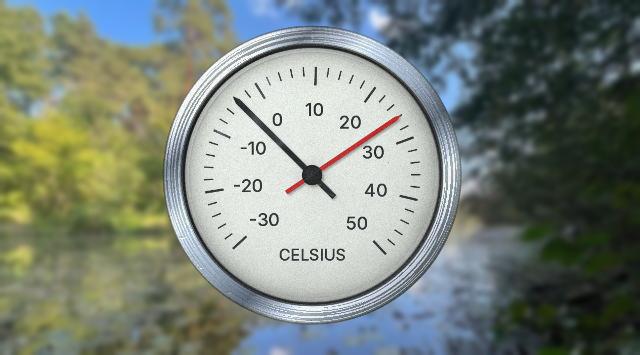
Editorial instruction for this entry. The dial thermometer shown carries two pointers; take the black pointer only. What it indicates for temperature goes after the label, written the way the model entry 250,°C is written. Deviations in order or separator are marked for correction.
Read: -4,°C
